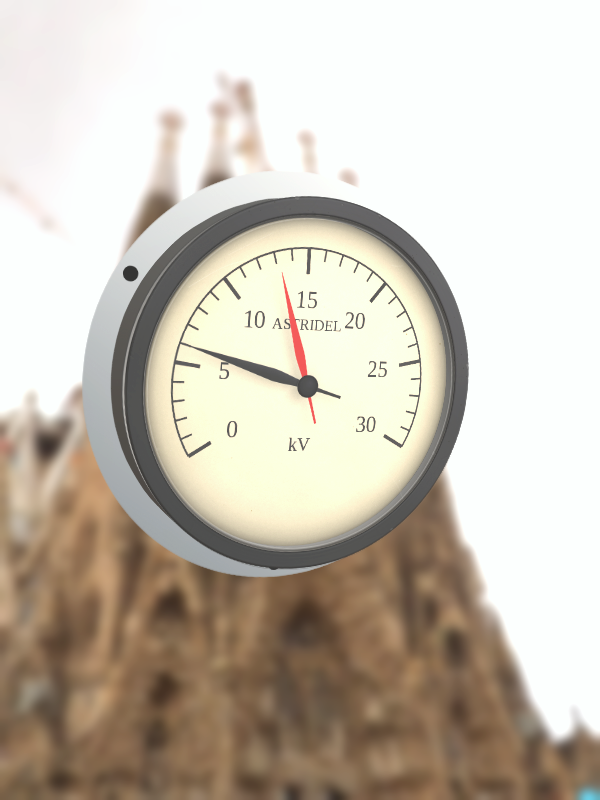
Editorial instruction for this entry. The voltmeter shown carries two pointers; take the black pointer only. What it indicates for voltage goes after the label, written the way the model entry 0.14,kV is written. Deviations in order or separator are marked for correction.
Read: 6,kV
